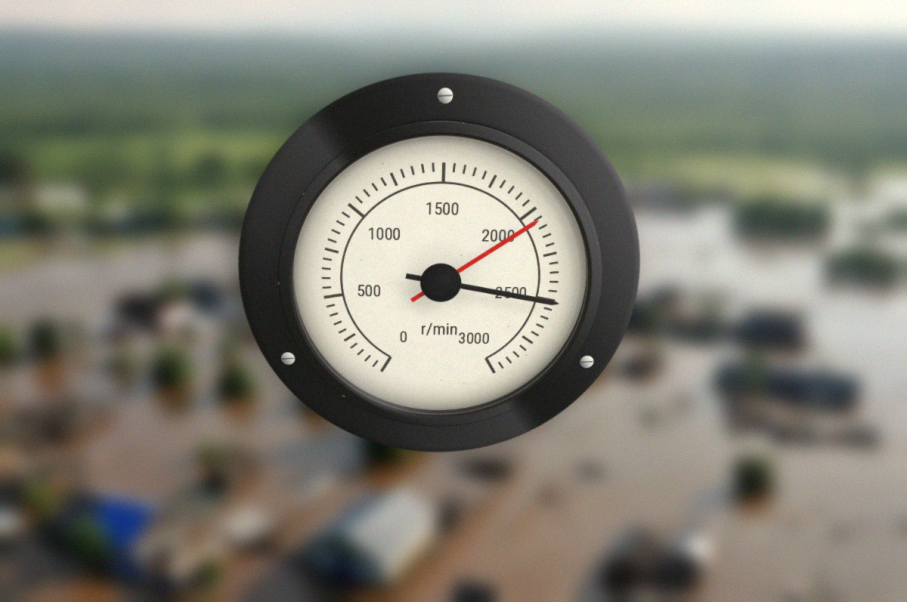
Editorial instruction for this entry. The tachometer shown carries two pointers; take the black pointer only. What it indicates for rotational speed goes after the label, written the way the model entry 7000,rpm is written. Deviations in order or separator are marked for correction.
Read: 2500,rpm
